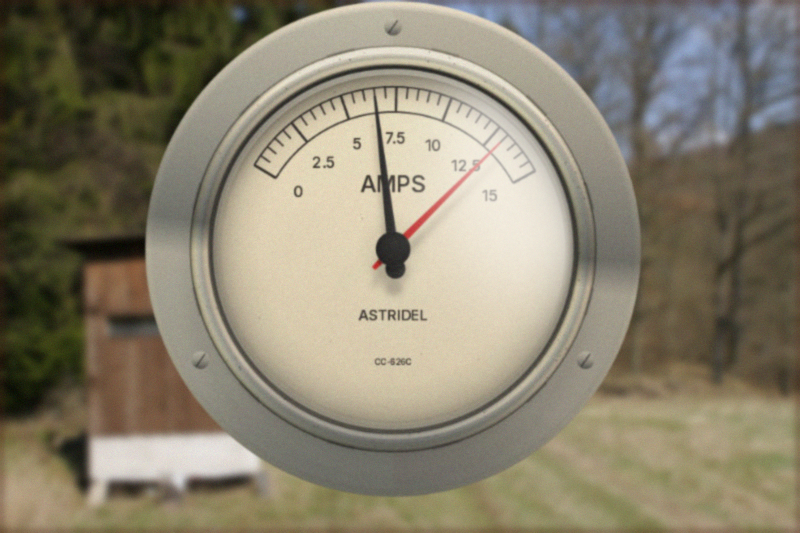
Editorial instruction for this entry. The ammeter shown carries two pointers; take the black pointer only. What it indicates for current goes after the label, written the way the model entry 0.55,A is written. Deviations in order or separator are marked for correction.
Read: 6.5,A
